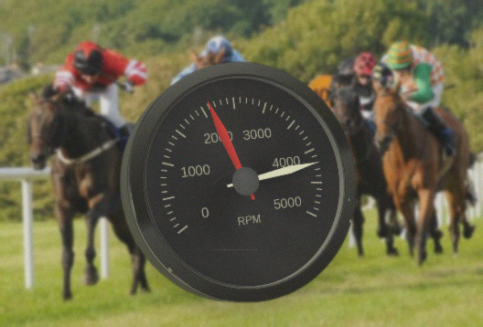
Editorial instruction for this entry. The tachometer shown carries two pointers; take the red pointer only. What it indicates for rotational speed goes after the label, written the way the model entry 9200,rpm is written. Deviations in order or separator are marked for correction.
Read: 2100,rpm
